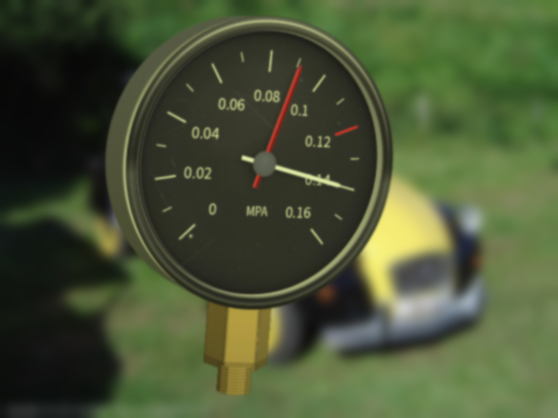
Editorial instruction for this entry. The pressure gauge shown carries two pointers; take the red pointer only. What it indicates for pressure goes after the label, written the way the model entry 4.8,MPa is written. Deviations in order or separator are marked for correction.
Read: 0.09,MPa
